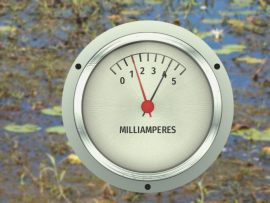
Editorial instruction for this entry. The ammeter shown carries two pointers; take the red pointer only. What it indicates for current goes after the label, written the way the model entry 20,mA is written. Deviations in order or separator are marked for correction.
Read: 1.5,mA
